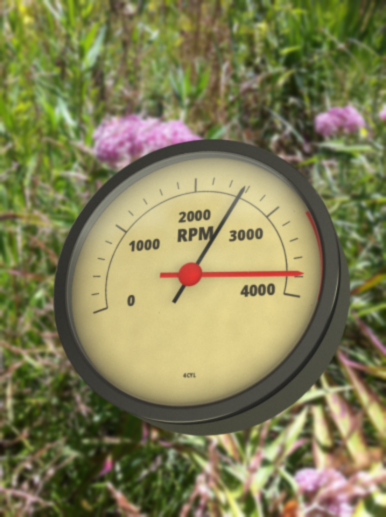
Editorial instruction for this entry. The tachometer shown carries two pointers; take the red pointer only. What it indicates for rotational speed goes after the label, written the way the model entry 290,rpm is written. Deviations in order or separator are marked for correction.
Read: 3800,rpm
